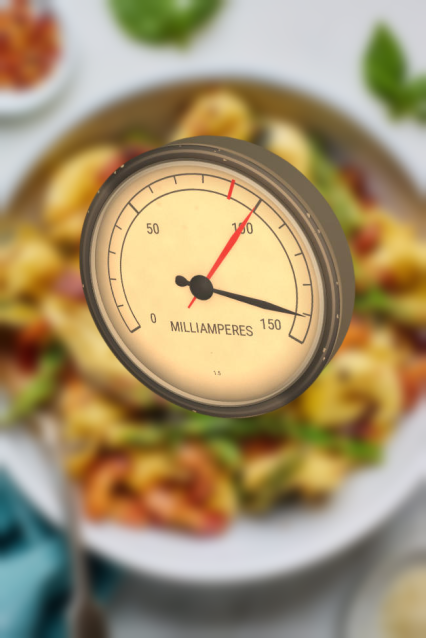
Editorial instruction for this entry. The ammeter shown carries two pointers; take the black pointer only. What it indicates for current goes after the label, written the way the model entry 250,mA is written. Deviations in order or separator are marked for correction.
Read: 140,mA
